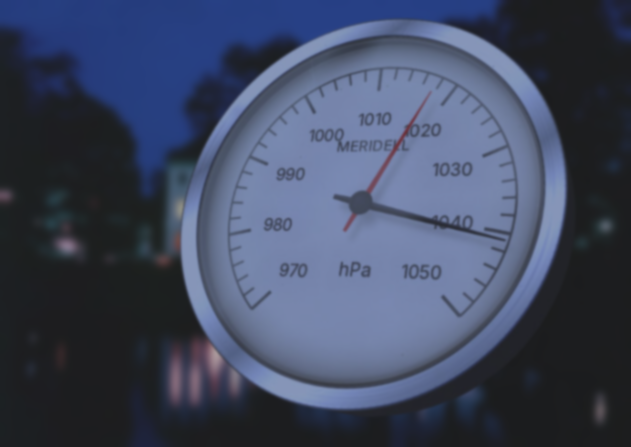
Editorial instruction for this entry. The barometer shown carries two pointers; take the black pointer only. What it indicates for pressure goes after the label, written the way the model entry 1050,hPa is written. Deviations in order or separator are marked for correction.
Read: 1041,hPa
